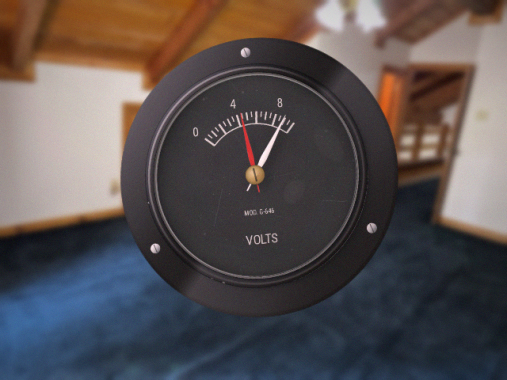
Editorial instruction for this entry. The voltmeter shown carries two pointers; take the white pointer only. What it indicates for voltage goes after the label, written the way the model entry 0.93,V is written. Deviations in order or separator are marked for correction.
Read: 9,V
